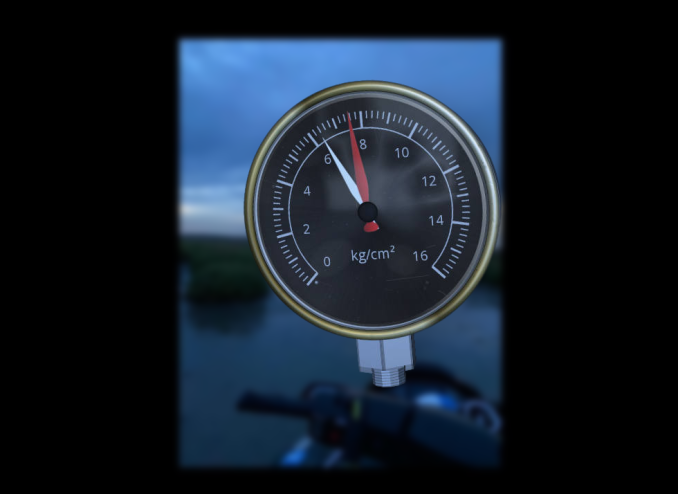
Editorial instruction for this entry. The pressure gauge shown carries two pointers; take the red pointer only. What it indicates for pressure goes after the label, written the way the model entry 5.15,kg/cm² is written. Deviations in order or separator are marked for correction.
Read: 7.6,kg/cm²
